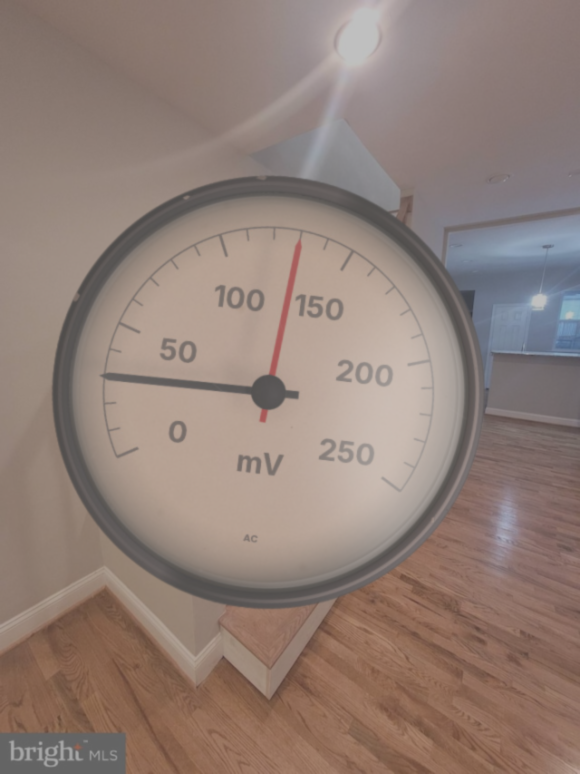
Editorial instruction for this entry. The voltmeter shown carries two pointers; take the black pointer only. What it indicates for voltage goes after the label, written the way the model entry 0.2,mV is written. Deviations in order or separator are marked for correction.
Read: 30,mV
